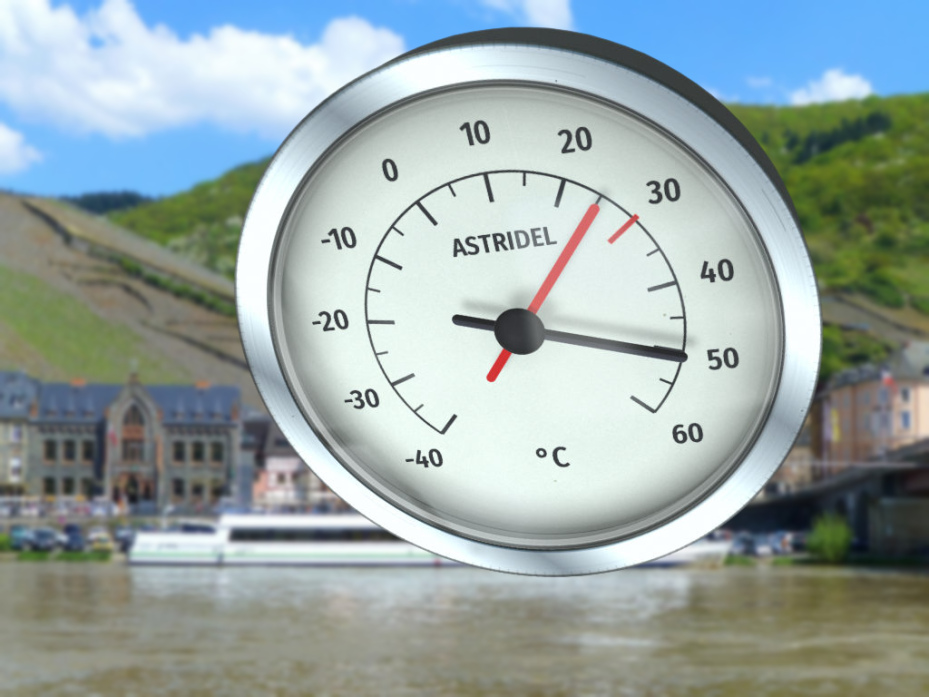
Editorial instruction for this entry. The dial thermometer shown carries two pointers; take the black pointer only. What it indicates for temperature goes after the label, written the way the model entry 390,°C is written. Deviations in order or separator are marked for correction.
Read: 50,°C
